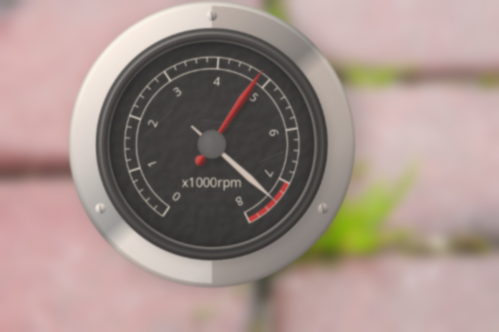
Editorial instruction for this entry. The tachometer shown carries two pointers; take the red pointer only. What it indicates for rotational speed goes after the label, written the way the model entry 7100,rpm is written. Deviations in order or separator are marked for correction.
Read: 4800,rpm
